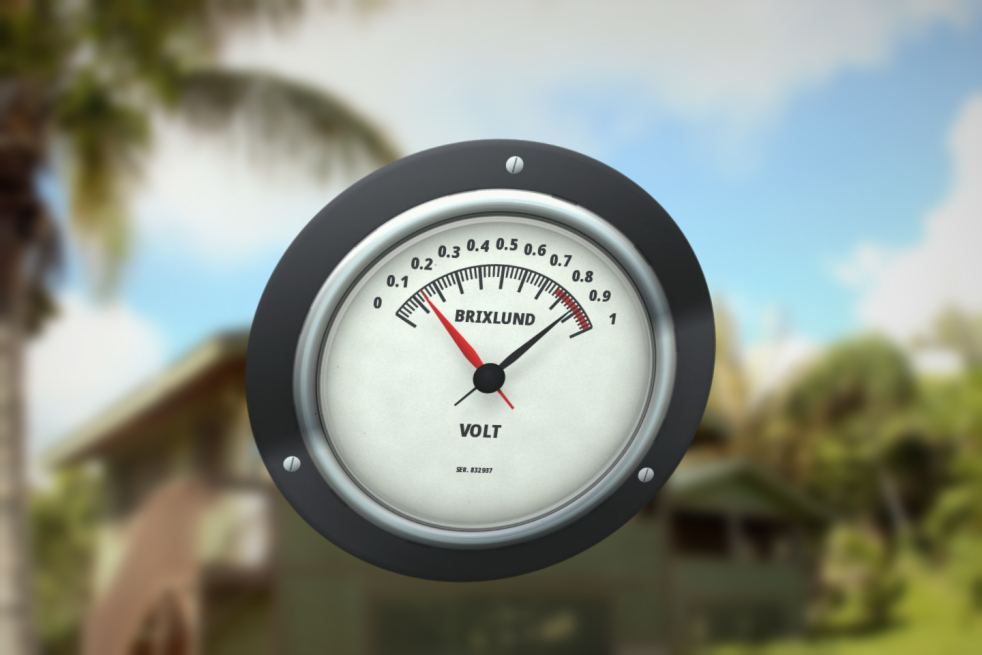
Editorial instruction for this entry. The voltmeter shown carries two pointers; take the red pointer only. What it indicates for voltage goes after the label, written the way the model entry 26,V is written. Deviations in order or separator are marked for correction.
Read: 0.14,V
